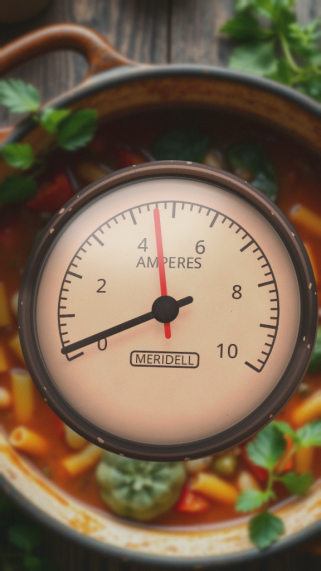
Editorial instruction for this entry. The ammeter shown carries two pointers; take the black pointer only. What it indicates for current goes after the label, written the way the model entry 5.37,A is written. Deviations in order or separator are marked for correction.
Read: 0.2,A
